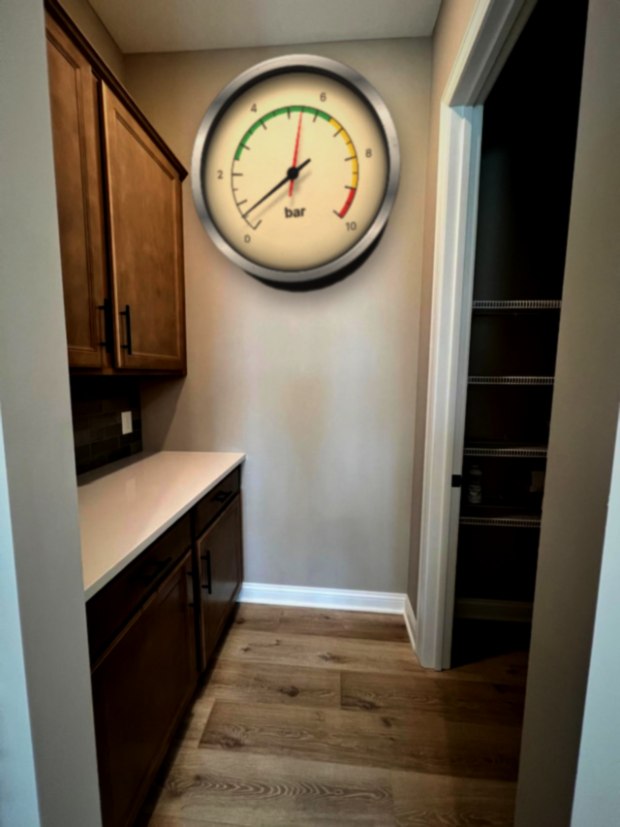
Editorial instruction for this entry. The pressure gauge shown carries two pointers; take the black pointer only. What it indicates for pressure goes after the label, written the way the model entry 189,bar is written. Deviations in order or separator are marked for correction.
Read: 0.5,bar
